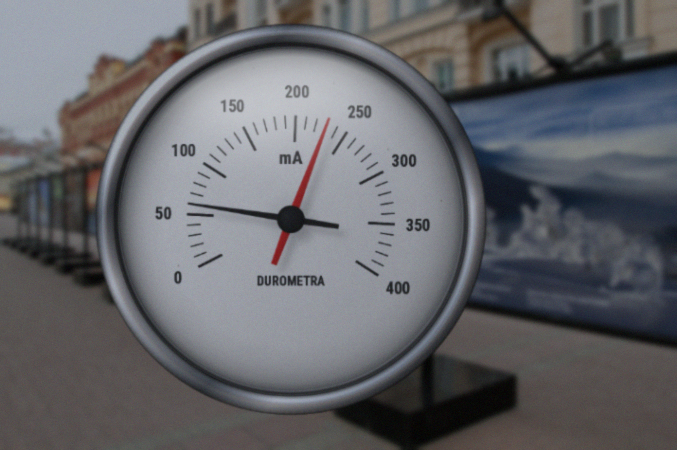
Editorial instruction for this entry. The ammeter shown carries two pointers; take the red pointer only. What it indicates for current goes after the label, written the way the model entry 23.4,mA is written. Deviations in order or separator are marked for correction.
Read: 230,mA
